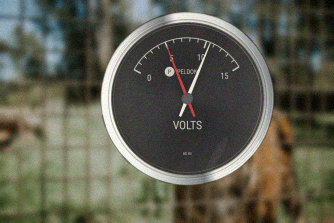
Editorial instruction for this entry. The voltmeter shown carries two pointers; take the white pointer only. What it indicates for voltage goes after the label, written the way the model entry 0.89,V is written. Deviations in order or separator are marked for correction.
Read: 10.5,V
